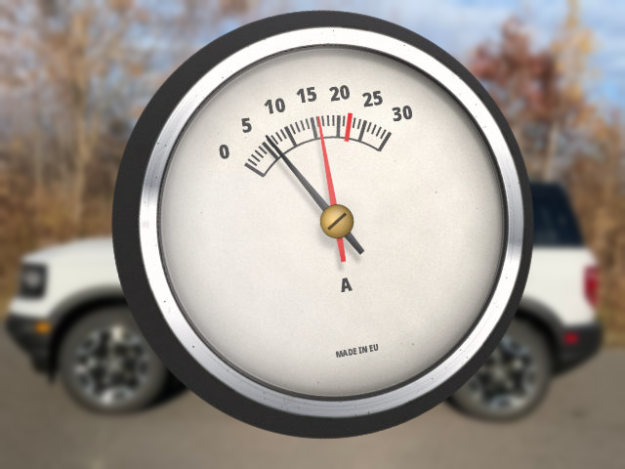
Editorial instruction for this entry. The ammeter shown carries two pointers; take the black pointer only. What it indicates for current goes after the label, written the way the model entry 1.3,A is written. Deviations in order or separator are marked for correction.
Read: 6,A
